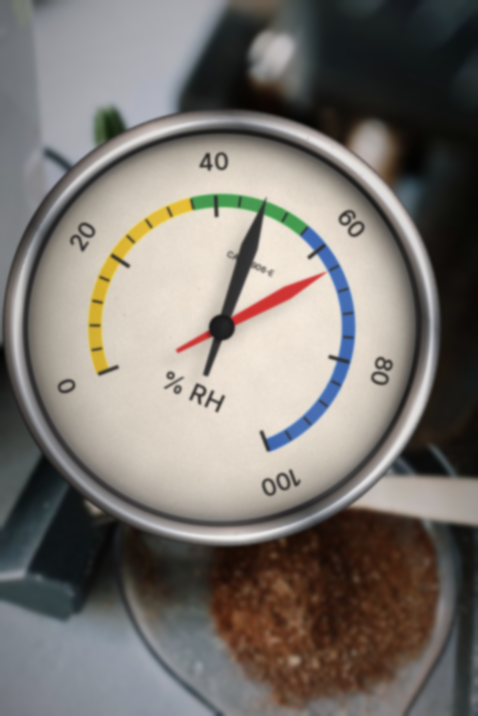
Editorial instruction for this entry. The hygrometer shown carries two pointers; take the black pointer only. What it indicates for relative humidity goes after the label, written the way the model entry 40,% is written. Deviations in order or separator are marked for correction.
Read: 48,%
